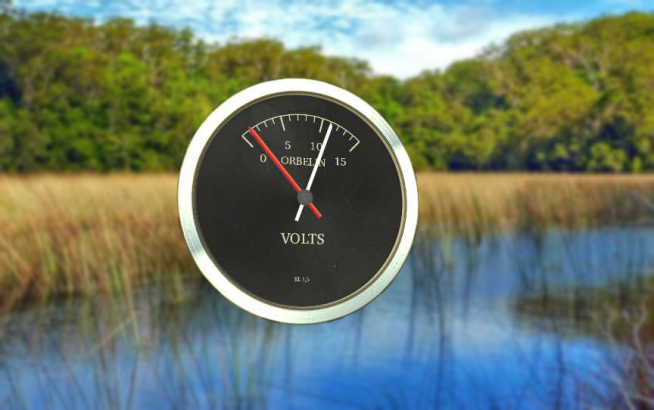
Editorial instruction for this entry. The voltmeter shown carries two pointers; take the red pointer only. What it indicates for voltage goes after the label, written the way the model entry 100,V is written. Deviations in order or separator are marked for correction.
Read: 1,V
